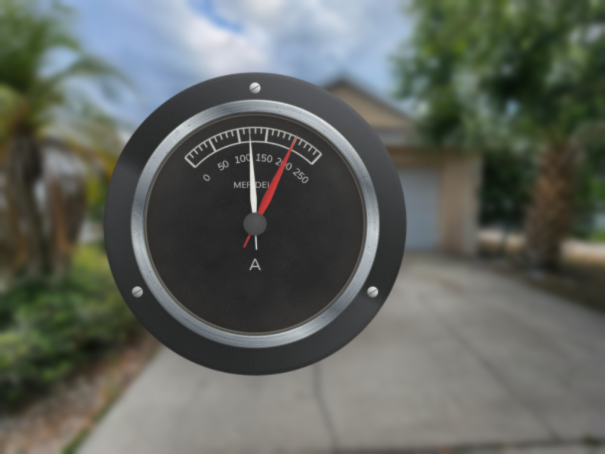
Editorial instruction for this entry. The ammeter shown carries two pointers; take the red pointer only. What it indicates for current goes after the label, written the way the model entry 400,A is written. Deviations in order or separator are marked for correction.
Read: 200,A
